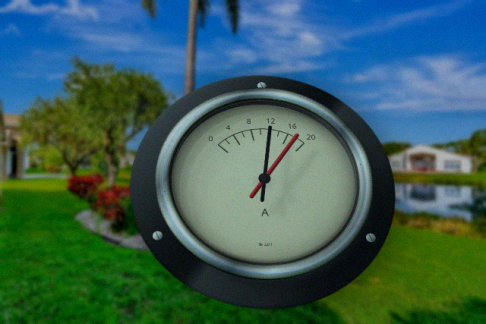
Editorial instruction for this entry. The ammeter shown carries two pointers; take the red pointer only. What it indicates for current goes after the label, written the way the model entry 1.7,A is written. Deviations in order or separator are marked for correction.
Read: 18,A
